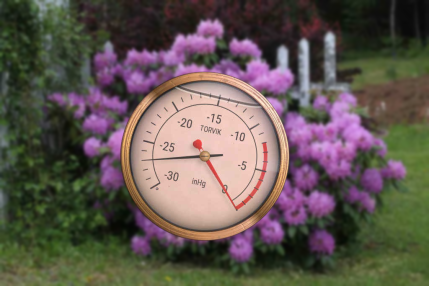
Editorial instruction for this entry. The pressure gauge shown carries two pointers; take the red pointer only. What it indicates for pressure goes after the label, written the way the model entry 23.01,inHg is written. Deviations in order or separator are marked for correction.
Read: 0,inHg
